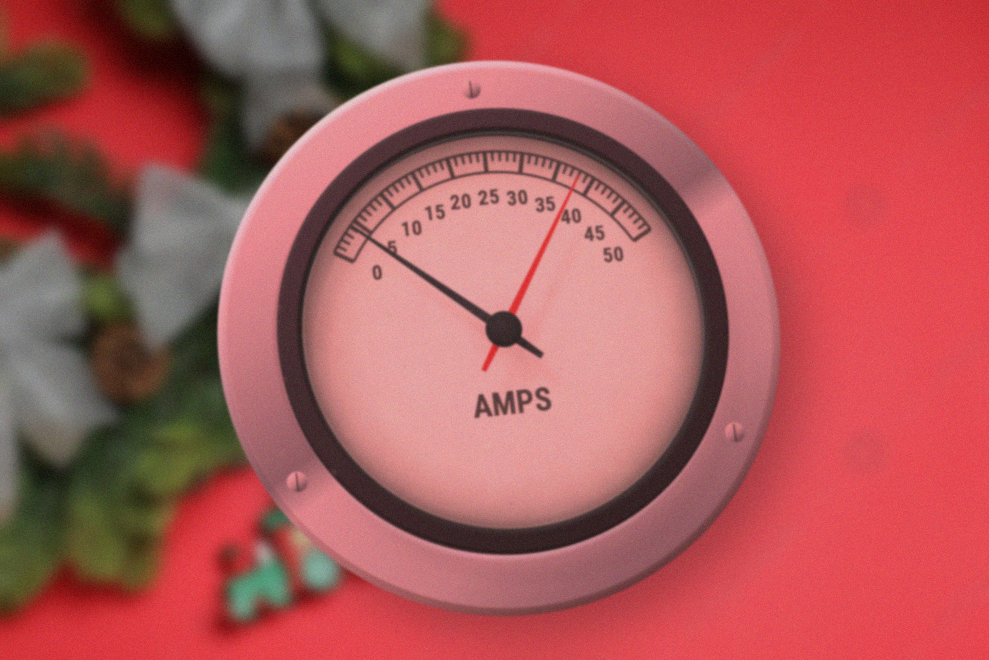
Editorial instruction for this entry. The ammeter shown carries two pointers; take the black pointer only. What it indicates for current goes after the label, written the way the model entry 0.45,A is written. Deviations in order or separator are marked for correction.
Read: 4,A
